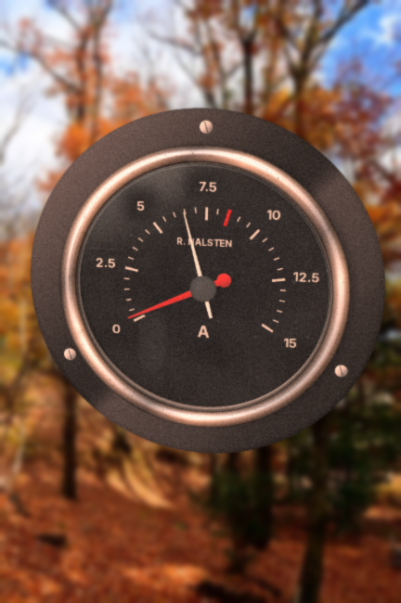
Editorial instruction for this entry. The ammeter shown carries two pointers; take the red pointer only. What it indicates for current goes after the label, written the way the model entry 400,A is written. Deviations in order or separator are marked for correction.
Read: 0.25,A
